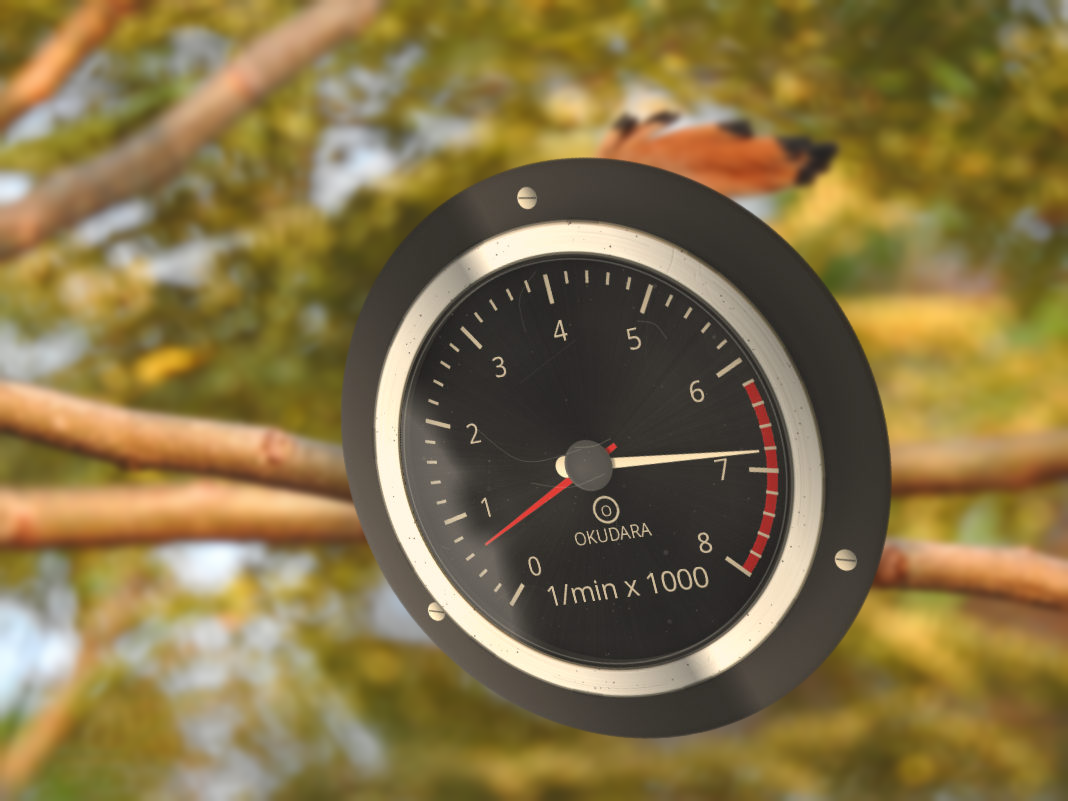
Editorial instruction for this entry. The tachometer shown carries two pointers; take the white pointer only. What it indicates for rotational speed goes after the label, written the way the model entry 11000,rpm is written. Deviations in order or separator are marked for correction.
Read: 6800,rpm
